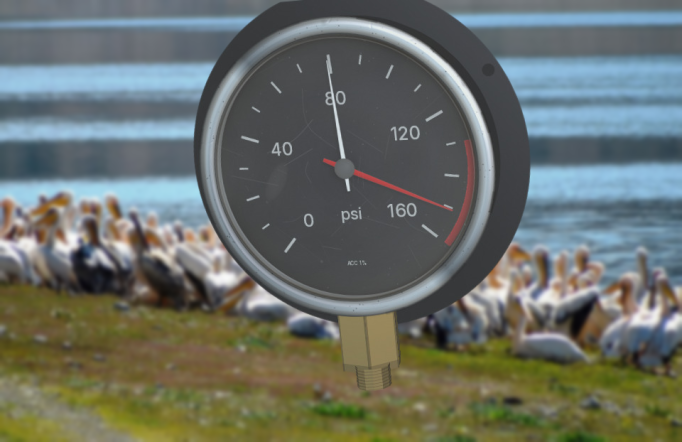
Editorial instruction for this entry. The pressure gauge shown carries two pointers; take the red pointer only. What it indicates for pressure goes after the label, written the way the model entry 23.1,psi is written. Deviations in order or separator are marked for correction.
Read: 150,psi
